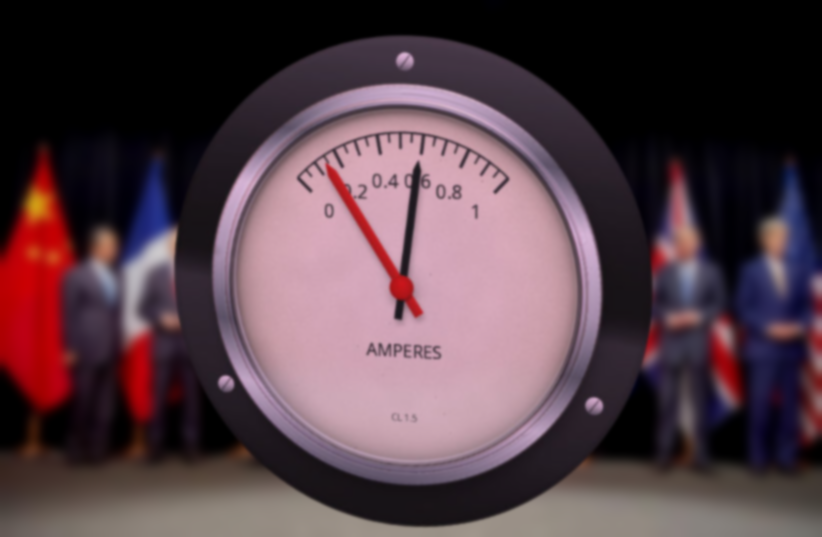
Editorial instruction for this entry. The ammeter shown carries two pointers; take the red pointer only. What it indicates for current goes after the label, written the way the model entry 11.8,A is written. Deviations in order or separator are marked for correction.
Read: 0.15,A
